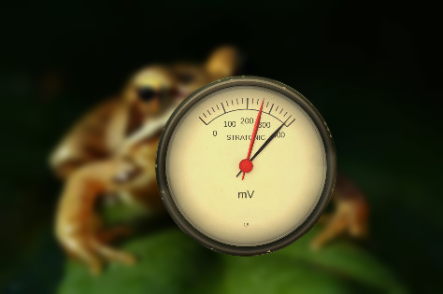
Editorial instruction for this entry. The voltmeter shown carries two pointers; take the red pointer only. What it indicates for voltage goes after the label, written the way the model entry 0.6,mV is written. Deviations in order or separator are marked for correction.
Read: 260,mV
